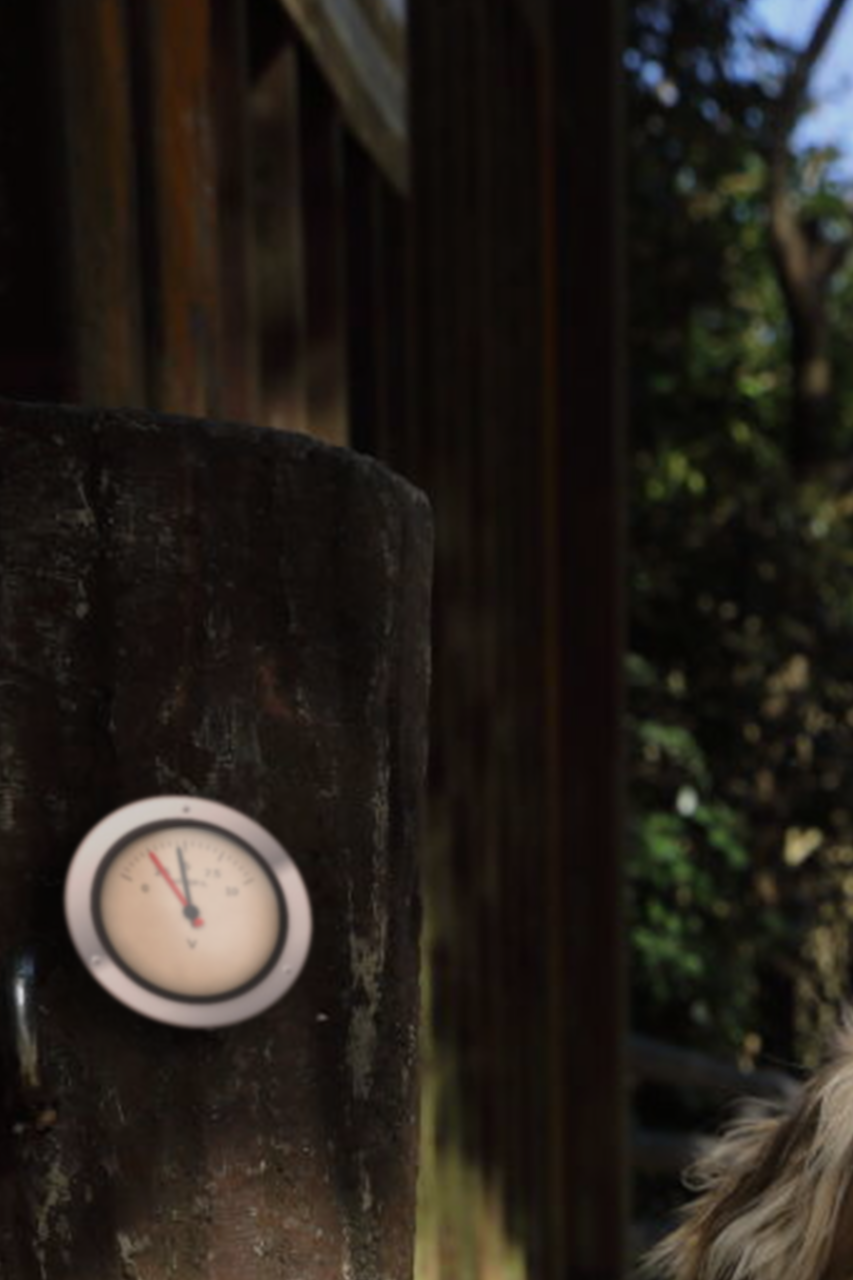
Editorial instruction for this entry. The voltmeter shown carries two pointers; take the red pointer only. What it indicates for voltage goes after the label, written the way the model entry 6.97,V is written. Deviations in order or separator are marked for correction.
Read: 2.5,V
